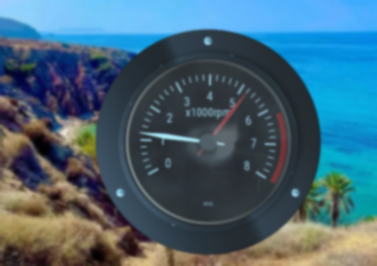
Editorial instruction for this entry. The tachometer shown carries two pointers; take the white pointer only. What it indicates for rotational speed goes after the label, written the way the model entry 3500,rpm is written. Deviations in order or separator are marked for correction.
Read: 1200,rpm
